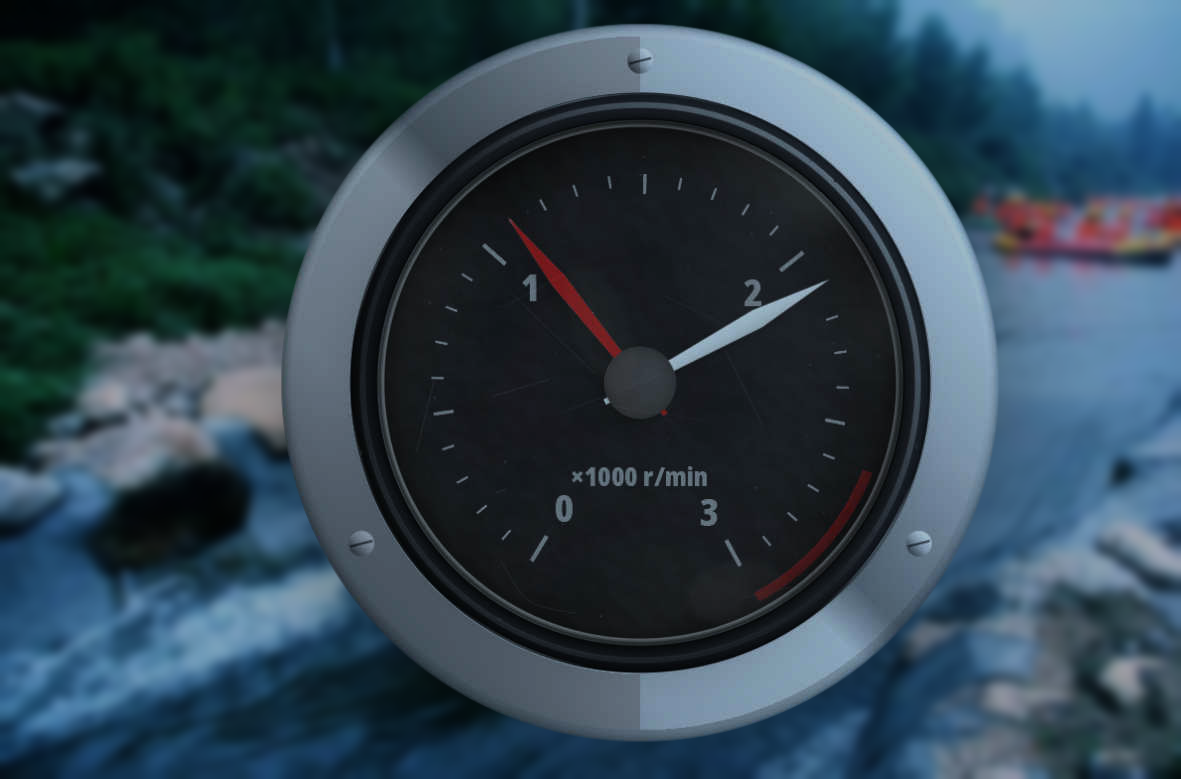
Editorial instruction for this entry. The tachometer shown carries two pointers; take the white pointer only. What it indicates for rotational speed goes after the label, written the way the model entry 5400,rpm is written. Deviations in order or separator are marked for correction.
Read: 2100,rpm
